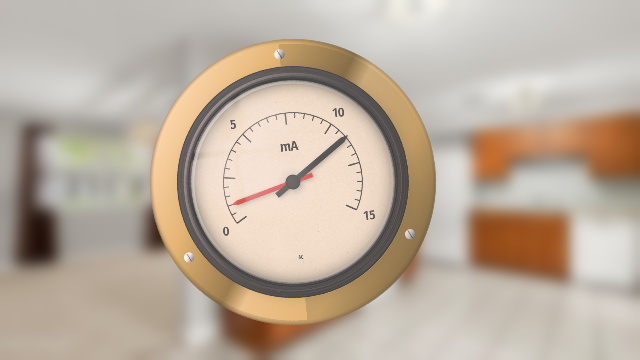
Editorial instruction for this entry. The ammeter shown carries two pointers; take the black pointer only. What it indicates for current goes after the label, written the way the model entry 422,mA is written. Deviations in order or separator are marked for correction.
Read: 11,mA
